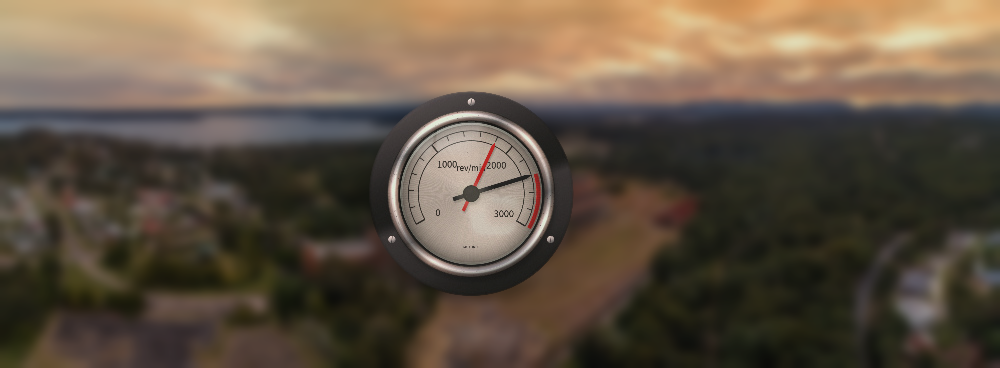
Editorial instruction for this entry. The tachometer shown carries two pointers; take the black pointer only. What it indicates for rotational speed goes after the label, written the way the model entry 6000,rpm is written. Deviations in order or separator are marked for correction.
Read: 2400,rpm
